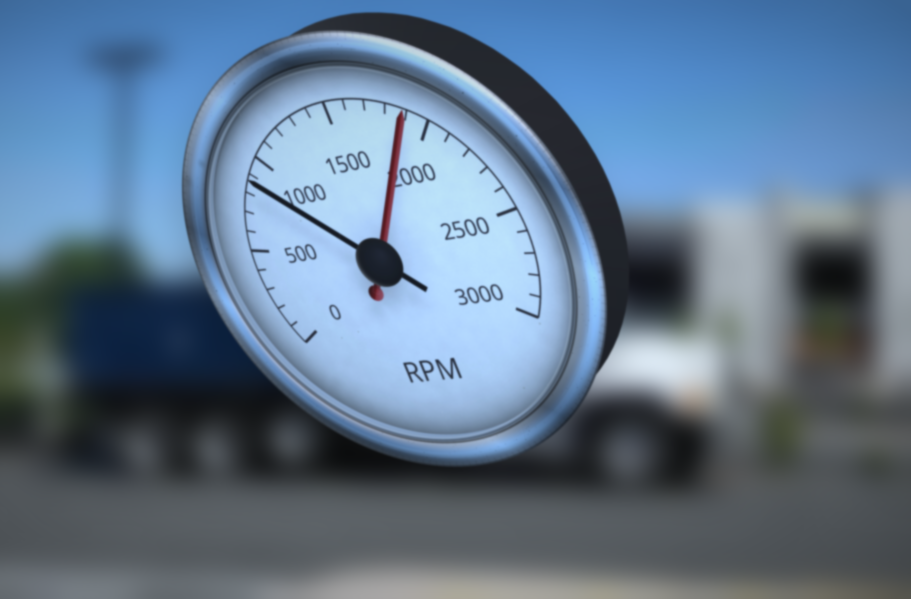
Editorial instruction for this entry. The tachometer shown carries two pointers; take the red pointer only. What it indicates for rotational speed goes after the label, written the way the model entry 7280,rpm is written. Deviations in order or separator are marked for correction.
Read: 1900,rpm
